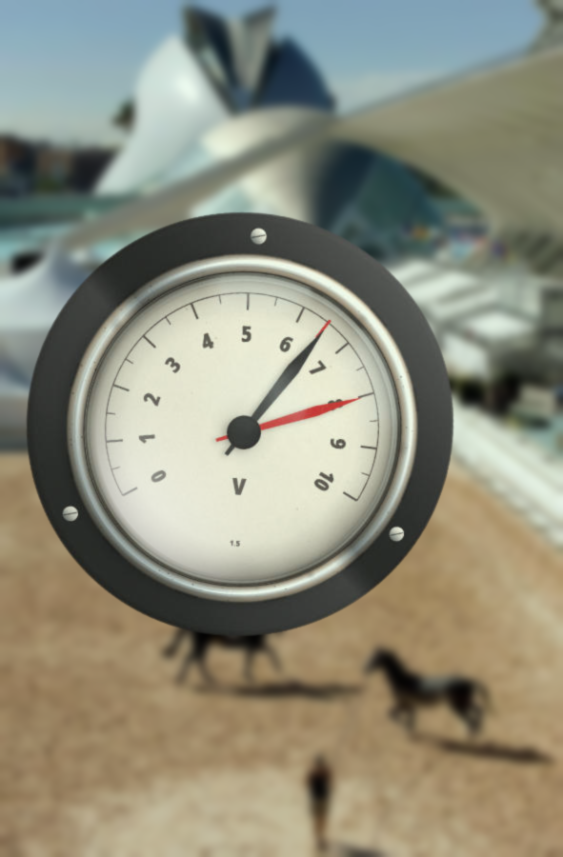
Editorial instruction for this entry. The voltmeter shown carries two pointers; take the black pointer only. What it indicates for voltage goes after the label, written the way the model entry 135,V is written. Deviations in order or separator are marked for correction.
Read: 6.5,V
